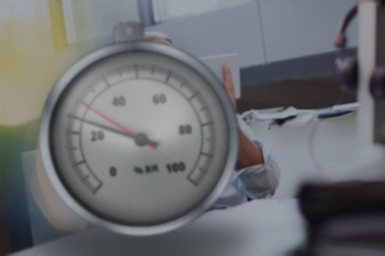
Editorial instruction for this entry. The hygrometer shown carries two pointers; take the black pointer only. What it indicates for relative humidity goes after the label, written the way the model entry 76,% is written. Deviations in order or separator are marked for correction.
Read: 25,%
